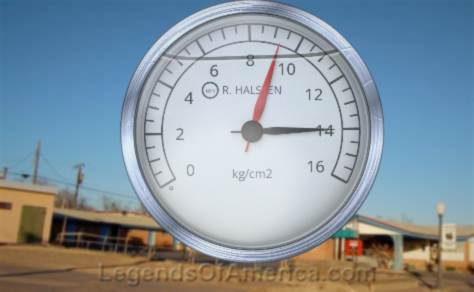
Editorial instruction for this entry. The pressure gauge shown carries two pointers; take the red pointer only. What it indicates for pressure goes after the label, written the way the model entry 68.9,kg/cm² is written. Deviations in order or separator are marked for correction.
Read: 9.25,kg/cm²
